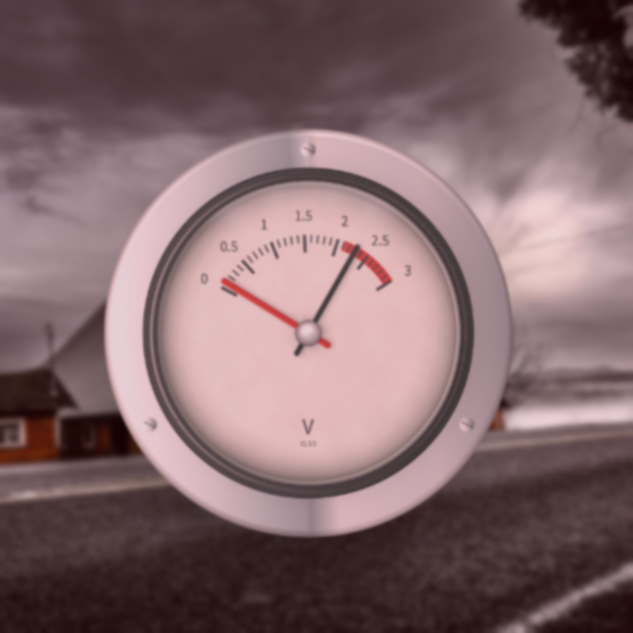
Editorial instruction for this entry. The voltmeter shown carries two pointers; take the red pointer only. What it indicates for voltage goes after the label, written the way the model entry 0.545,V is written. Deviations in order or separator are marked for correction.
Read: 0.1,V
